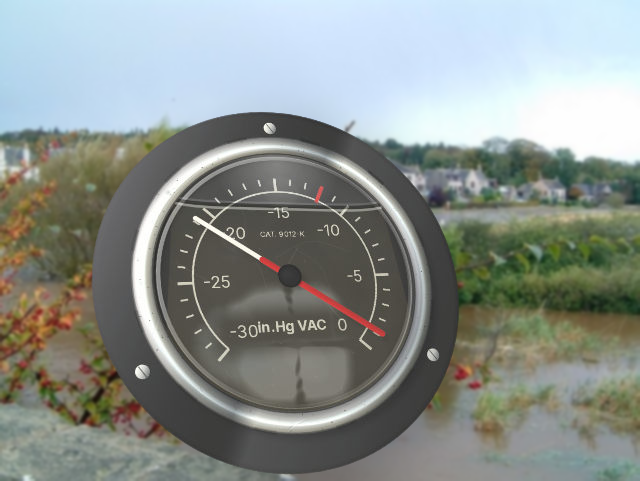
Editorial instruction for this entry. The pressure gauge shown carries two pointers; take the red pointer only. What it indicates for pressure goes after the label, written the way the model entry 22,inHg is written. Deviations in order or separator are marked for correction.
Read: -1,inHg
